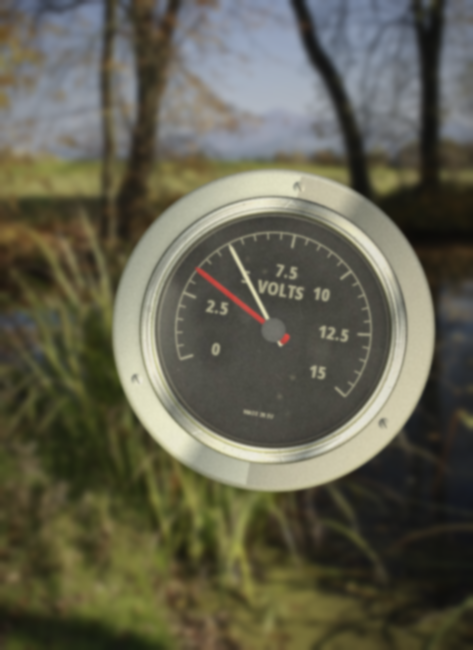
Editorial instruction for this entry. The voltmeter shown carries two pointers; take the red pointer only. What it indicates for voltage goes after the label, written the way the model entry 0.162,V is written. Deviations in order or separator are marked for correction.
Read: 3.5,V
